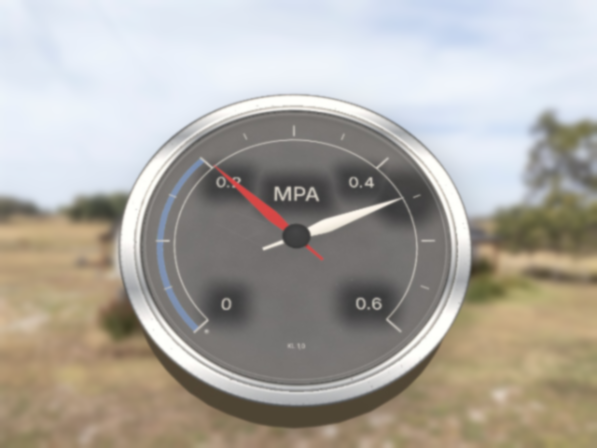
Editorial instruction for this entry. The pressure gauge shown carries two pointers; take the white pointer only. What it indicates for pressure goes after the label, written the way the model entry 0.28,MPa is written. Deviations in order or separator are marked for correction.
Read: 0.45,MPa
